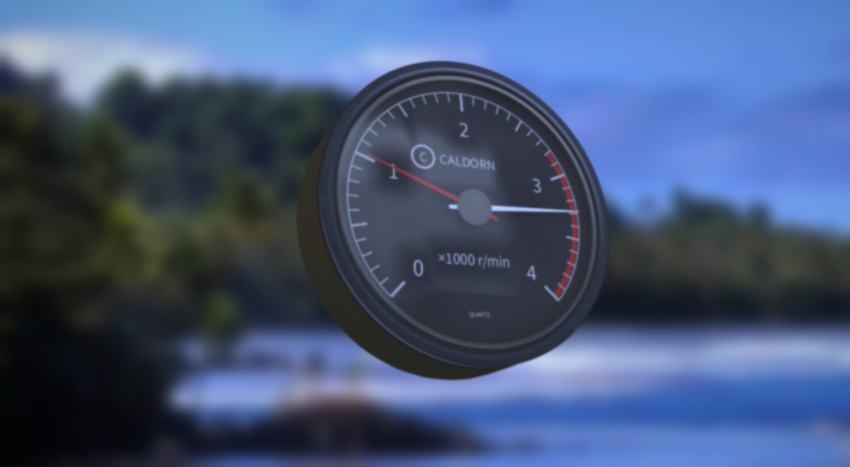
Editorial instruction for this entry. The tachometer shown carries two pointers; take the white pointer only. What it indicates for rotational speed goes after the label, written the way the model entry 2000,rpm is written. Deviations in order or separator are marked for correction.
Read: 3300,rpm
